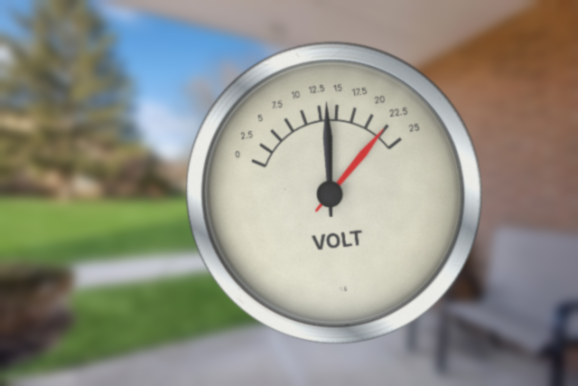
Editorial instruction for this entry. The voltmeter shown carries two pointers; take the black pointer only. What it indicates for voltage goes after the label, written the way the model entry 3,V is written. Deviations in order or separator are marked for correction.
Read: 13.75,V
